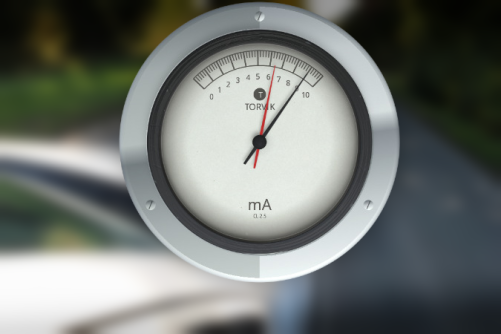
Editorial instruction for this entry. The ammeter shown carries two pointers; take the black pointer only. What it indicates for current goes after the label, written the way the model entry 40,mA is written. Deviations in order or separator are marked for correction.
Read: 9,mA
